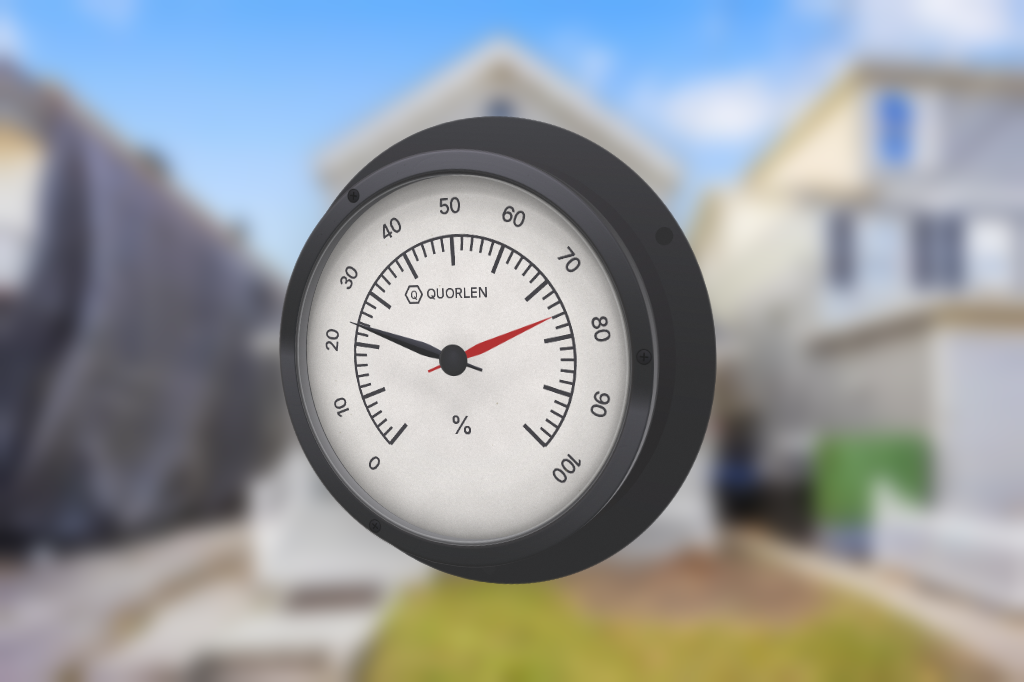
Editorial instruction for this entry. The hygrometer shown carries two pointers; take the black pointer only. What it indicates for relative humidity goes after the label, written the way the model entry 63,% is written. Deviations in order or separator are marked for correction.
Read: 24,%
